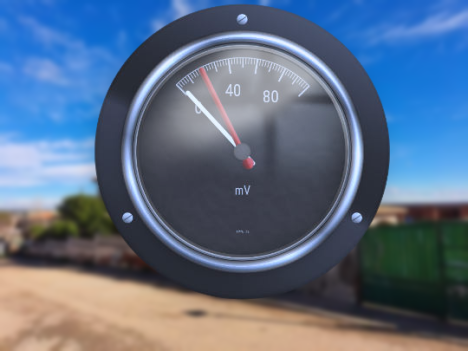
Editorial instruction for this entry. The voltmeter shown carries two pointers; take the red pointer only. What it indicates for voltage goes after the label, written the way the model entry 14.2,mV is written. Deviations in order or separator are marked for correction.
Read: 20,mV
